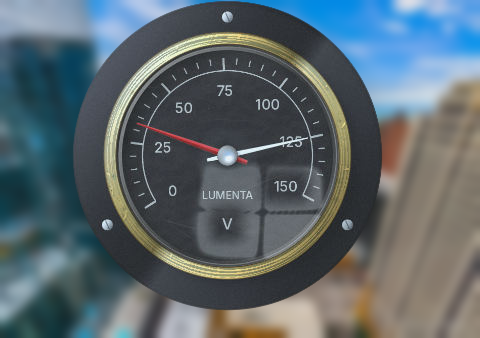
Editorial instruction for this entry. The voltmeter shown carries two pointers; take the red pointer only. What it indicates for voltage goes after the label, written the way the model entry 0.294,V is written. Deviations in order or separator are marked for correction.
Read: 32.5,V
